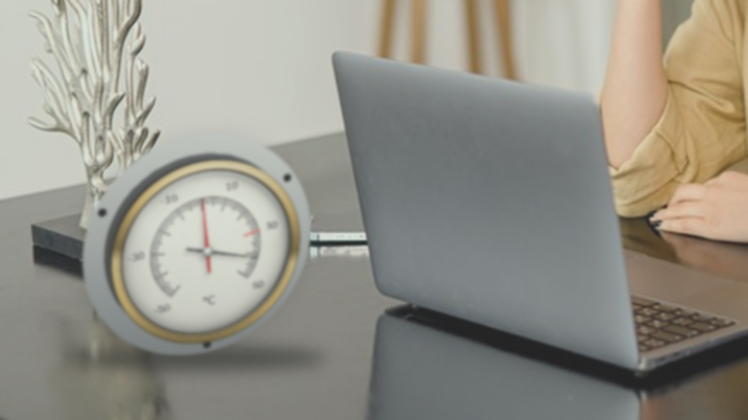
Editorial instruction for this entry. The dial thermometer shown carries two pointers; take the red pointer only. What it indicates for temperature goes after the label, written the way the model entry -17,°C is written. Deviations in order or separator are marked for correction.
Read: 0,°C
